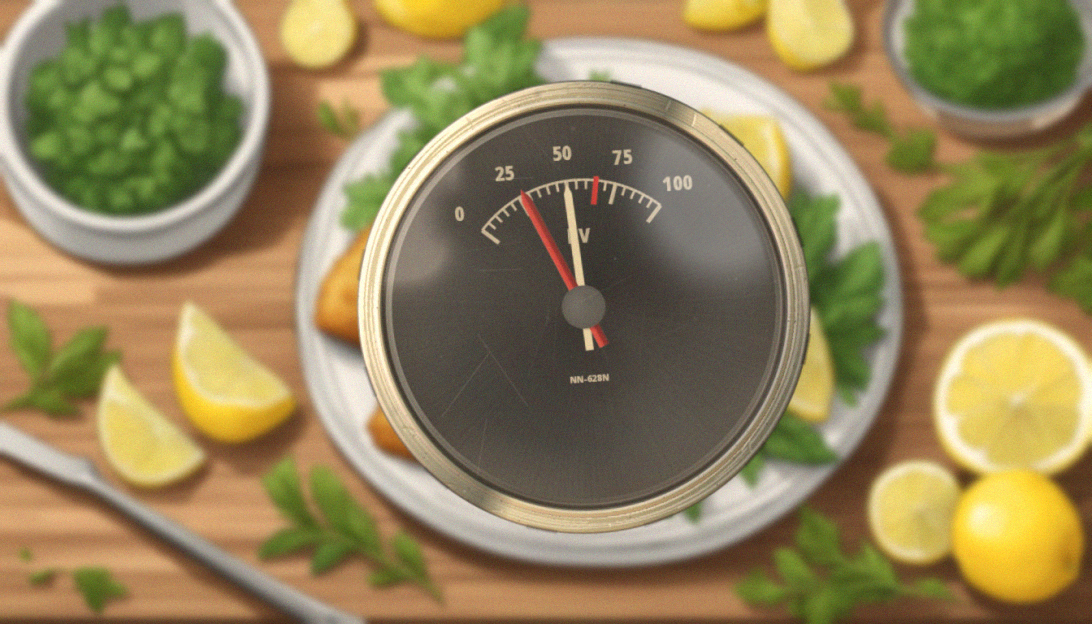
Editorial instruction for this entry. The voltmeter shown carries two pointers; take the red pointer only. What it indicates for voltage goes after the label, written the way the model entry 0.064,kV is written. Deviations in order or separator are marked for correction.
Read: 27.5,kV
